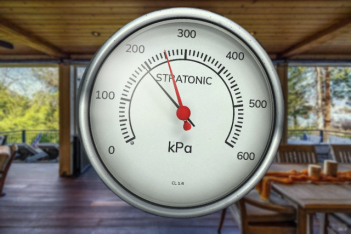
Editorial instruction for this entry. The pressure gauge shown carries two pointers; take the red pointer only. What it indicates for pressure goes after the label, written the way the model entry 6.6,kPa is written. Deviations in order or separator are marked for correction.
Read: 250,kPa
